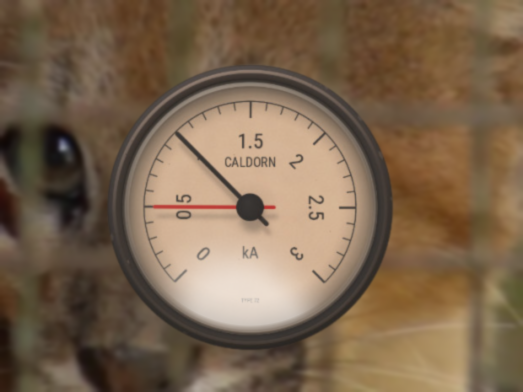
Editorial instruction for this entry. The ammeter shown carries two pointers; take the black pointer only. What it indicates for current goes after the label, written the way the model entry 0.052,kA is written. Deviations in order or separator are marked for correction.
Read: 1,kA
